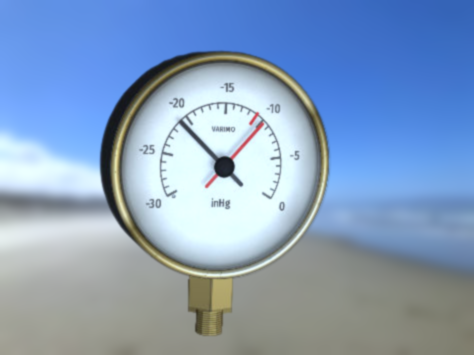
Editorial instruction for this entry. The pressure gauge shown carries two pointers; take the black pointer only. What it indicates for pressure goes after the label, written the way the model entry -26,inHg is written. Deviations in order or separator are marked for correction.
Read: -21,inHg
